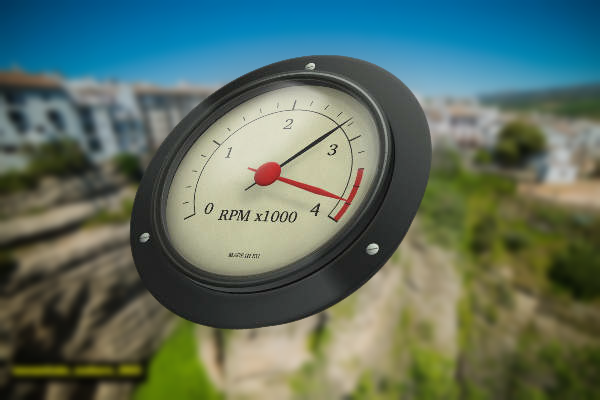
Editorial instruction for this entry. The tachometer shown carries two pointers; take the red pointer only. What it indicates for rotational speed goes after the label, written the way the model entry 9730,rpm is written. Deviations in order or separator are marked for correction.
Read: 3800,rpm
